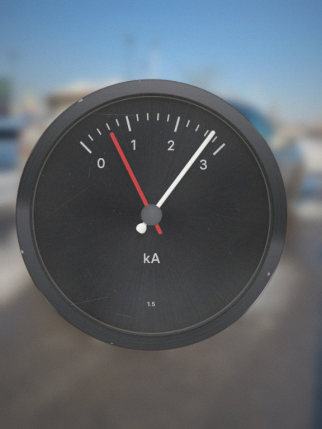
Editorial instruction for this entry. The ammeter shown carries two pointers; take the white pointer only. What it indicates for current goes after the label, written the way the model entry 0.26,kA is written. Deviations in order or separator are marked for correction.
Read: 2.7,kA
